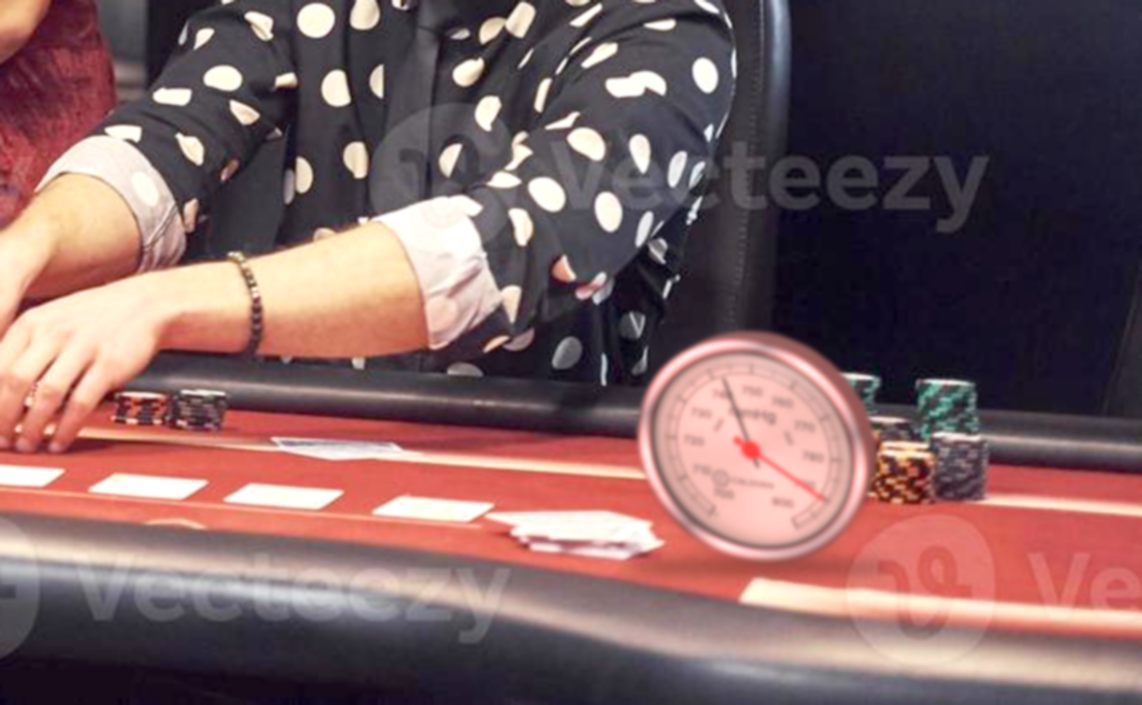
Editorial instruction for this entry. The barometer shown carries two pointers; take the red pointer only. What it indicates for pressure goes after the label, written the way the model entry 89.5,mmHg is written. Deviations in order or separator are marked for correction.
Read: 790,mmHg
